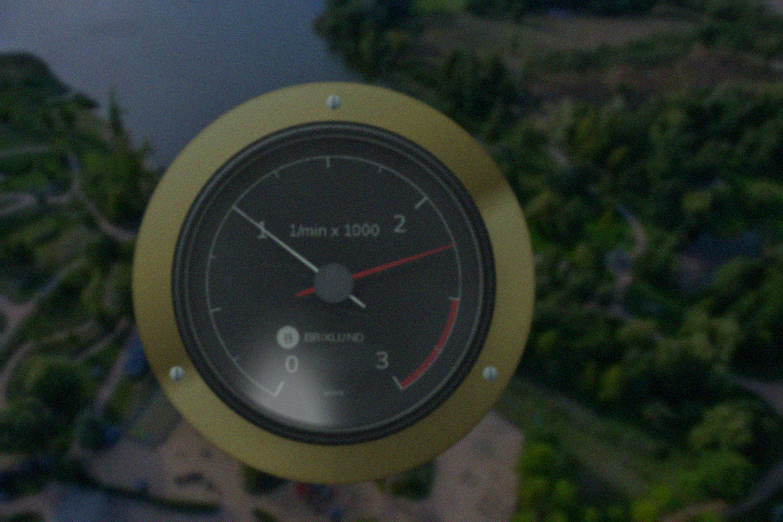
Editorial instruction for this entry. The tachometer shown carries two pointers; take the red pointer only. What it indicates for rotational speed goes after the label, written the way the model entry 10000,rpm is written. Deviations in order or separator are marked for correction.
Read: 2250,rpm
